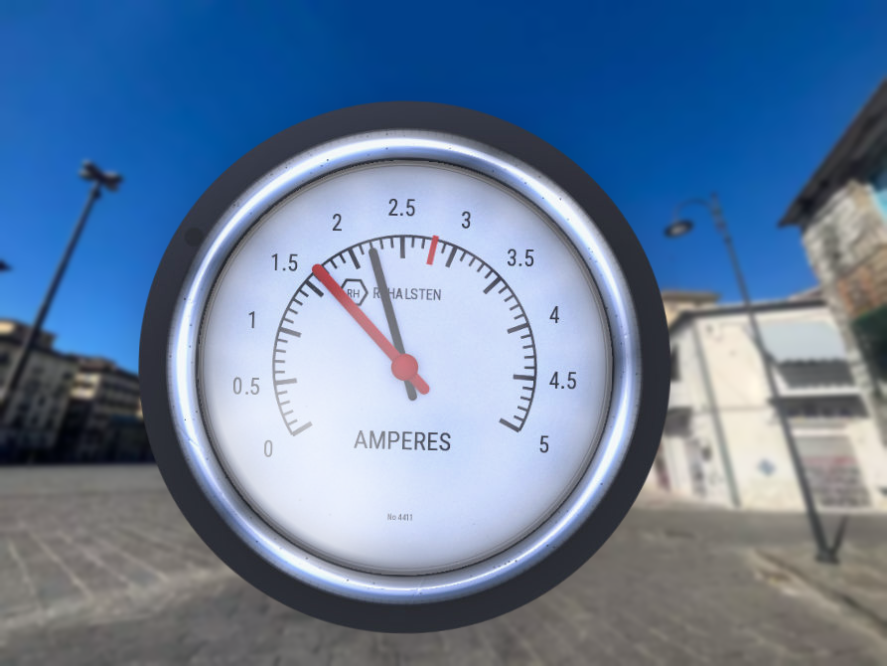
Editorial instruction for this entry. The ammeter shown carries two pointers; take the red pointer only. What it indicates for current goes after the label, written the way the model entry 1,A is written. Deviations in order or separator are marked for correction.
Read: 1.65,A
